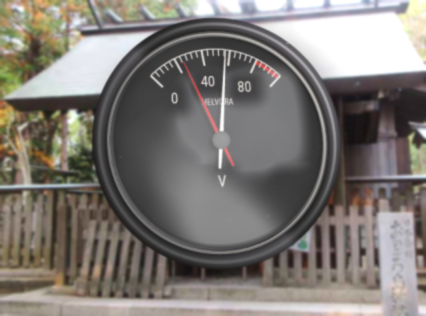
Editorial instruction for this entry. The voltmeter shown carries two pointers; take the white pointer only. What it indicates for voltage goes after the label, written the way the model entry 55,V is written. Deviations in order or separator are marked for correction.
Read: 56,V
